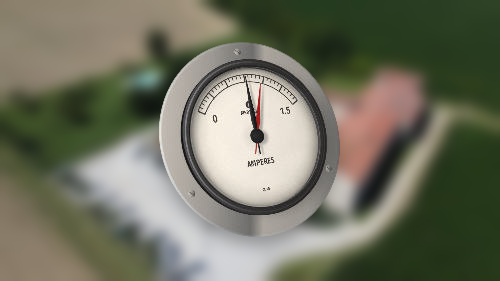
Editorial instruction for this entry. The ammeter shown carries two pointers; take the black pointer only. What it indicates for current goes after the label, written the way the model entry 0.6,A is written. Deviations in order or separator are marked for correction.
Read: 0.75,A
